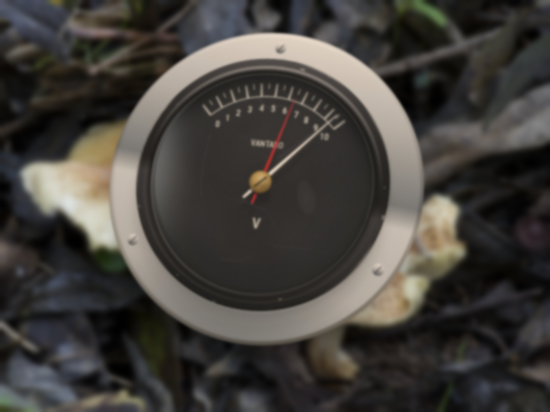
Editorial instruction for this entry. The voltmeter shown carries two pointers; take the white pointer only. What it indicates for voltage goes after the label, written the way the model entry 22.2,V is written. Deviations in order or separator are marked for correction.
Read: 9.5,V
